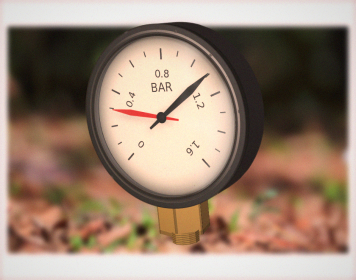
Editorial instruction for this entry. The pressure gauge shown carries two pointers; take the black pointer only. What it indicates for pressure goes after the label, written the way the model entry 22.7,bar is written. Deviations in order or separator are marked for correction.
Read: 1.1,bar
